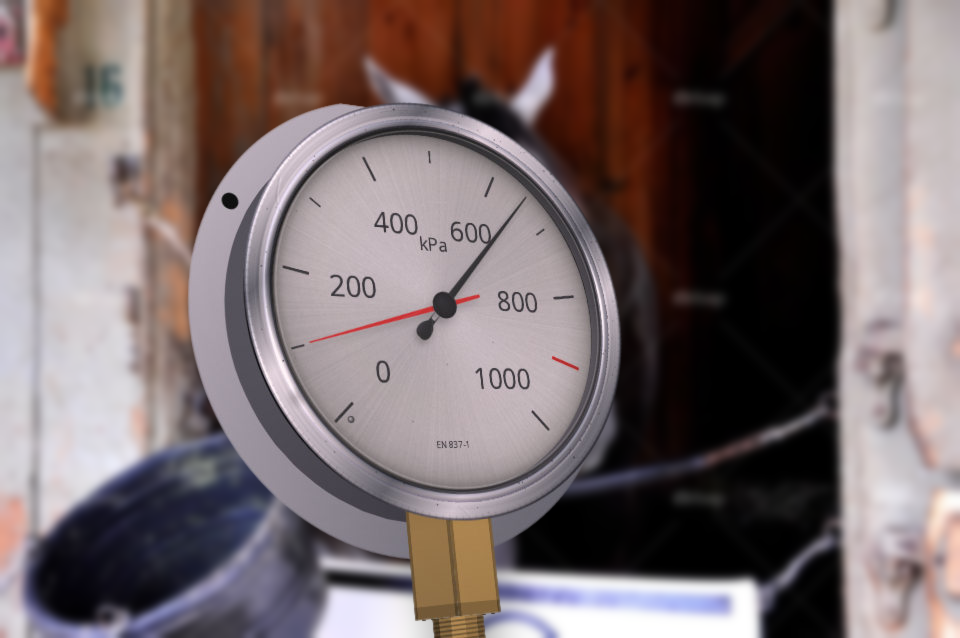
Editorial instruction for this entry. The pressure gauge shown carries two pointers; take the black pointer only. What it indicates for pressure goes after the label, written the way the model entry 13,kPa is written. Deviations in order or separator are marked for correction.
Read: 650,kPa
